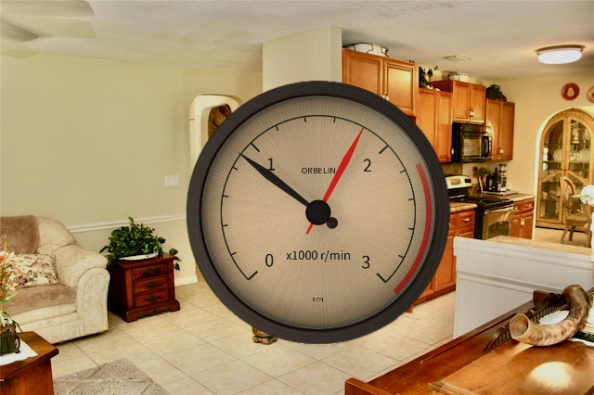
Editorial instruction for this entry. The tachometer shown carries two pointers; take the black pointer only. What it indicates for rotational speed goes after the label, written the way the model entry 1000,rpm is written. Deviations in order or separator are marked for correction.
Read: 900,rpm
